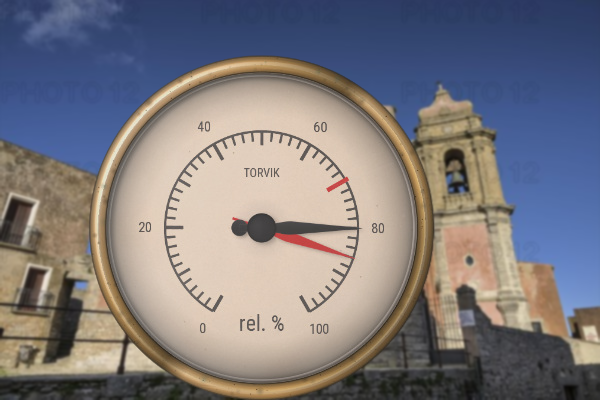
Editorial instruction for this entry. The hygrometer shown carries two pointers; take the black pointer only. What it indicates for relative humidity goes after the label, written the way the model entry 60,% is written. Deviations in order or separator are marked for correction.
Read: 80,%
